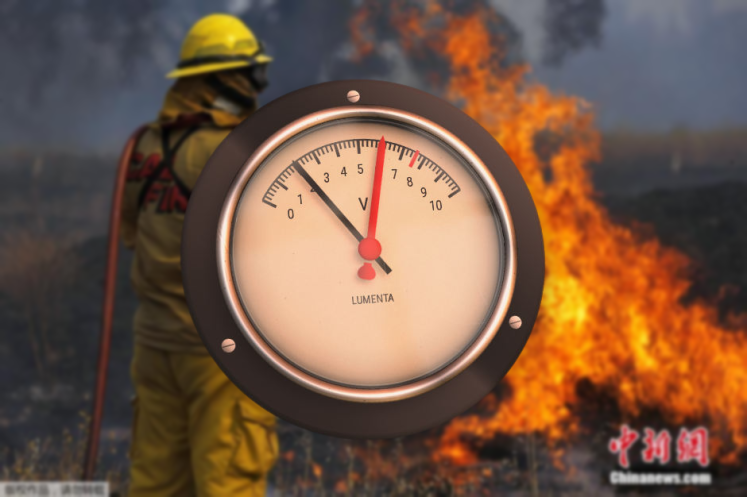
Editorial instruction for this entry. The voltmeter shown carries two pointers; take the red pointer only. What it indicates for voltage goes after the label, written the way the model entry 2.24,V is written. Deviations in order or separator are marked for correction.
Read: 6,V
